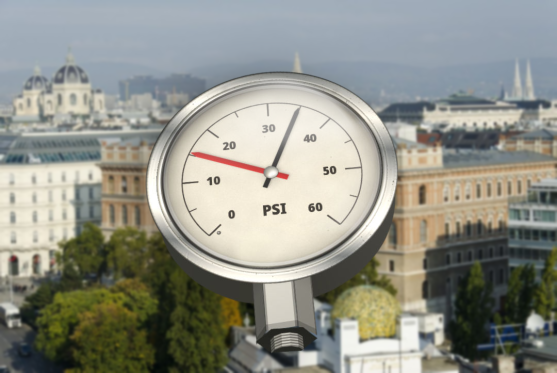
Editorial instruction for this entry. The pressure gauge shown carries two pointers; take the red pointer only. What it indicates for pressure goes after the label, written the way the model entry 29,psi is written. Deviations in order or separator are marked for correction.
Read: 15,psi
